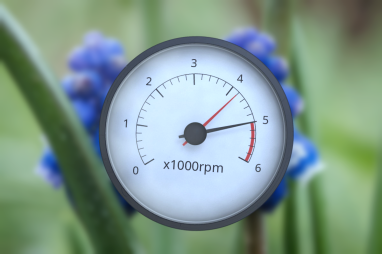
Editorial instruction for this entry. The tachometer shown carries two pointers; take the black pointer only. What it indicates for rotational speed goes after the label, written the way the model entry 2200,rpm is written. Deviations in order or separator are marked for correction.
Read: 5000,rpm
